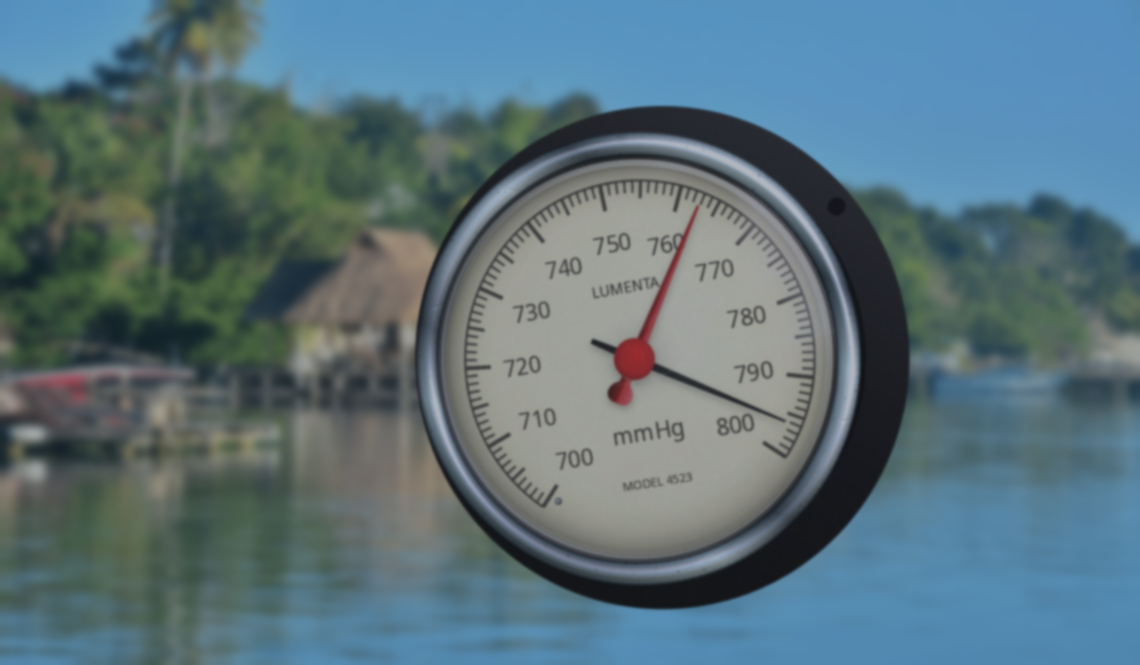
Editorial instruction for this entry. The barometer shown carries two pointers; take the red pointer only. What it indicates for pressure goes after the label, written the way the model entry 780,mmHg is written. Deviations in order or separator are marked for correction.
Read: 763,mmHg
